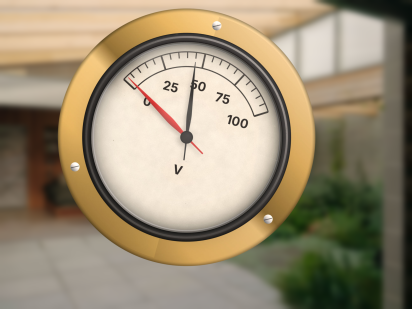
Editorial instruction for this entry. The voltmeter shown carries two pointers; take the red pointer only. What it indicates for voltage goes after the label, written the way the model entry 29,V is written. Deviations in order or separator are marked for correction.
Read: 2.5,V
